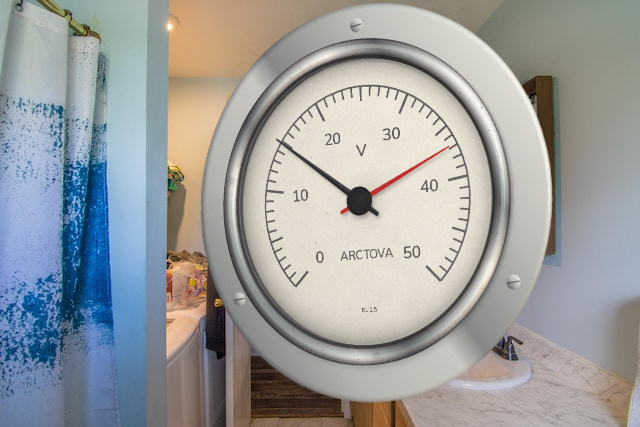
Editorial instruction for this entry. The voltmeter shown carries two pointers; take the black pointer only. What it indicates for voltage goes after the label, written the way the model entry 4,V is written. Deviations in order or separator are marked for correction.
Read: 15,V
